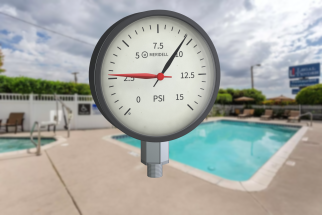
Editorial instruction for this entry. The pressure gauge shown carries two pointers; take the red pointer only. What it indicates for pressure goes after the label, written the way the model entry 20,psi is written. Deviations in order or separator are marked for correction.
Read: 2.75,psi
